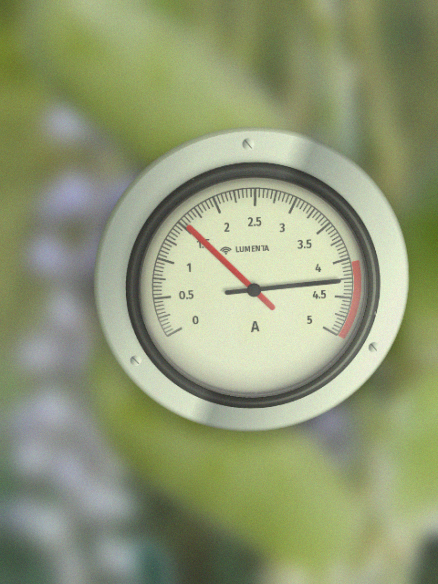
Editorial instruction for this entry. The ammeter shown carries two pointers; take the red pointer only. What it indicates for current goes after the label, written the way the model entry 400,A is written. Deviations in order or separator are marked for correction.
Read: 1.55,A
